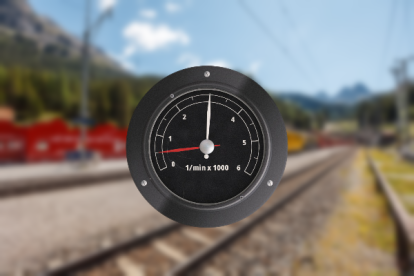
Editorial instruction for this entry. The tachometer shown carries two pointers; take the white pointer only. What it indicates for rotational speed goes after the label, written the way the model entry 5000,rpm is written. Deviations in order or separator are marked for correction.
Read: 3000,rpm
